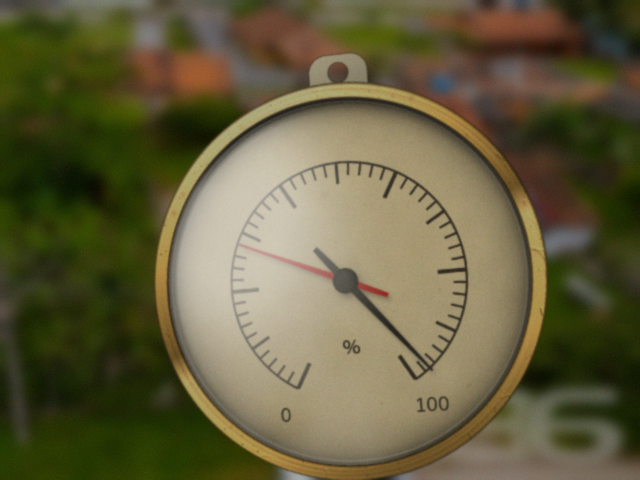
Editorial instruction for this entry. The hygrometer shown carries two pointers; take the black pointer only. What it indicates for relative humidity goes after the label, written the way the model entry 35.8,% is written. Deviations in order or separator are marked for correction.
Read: 97,%
